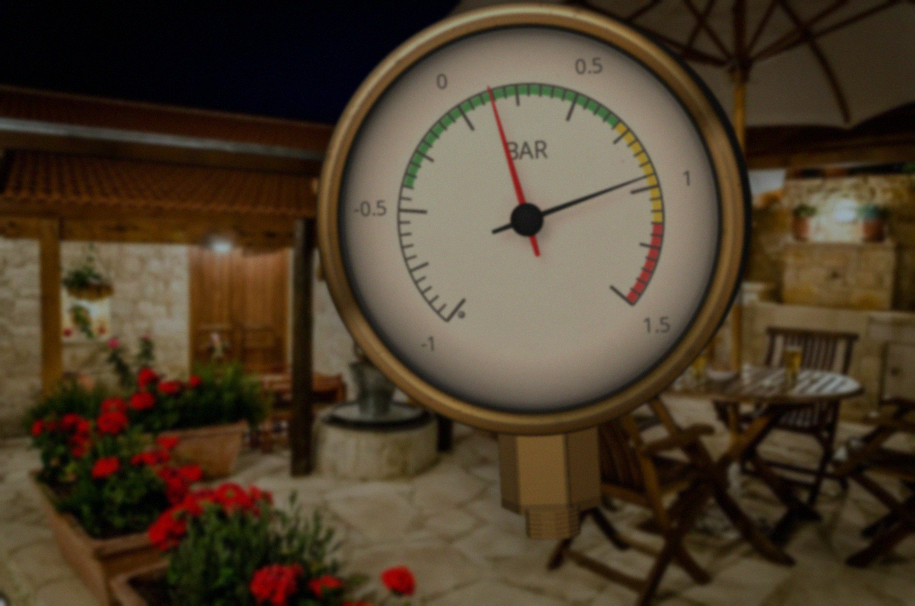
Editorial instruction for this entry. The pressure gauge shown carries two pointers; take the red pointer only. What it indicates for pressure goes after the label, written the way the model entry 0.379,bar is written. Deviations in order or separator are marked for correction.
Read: 0.15,bar
